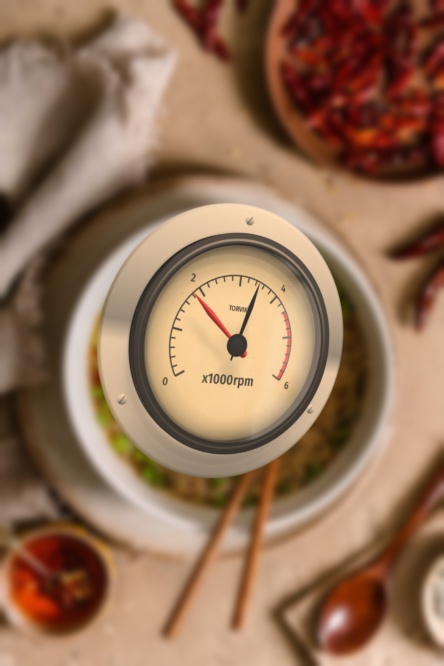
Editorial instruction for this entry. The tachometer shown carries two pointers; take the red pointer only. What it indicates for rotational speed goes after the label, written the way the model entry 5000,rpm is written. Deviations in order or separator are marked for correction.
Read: 1800,rpm
